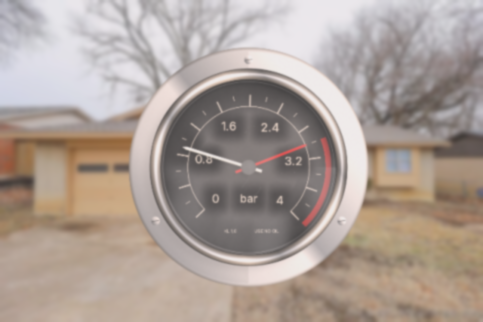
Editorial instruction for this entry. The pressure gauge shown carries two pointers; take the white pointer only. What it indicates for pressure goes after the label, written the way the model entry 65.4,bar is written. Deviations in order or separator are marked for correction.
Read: 0.9,bar
